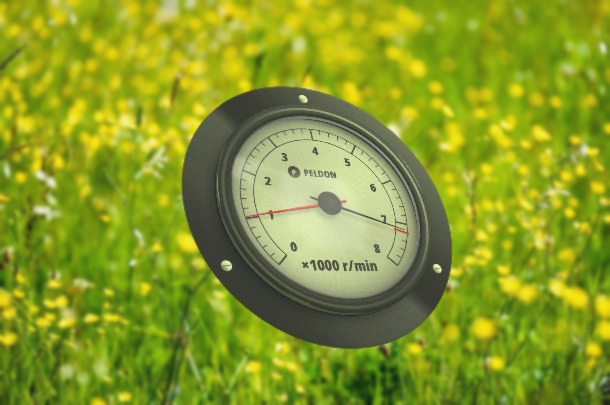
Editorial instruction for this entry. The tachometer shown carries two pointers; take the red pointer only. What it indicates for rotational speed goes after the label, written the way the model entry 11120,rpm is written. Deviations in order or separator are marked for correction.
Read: 1000,rpm
